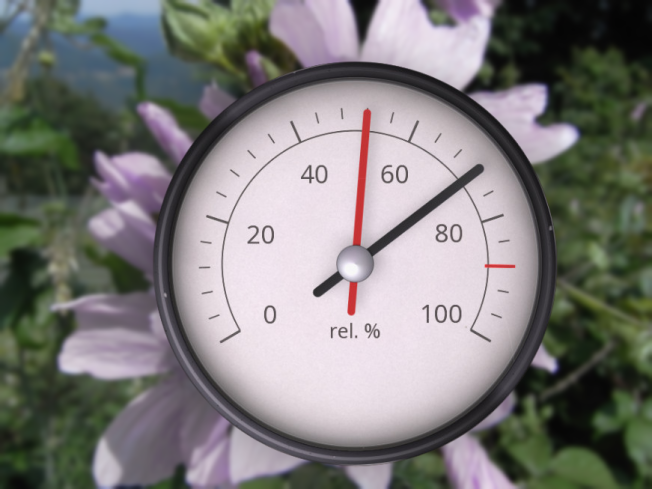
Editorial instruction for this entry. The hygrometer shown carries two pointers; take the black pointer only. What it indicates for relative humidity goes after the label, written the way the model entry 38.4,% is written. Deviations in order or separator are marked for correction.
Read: 72,%
